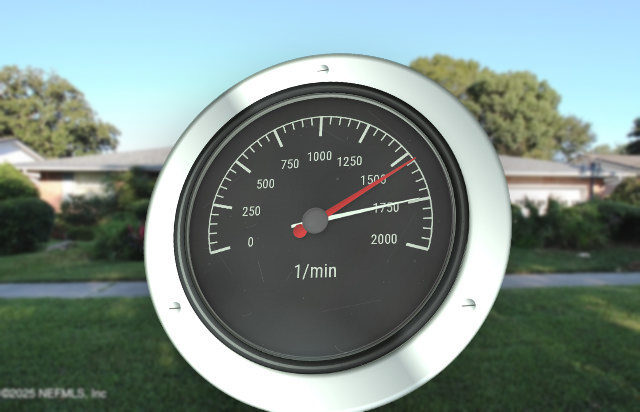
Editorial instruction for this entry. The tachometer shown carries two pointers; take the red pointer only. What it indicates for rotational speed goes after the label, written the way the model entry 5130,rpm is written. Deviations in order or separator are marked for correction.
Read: 1550,rpm
